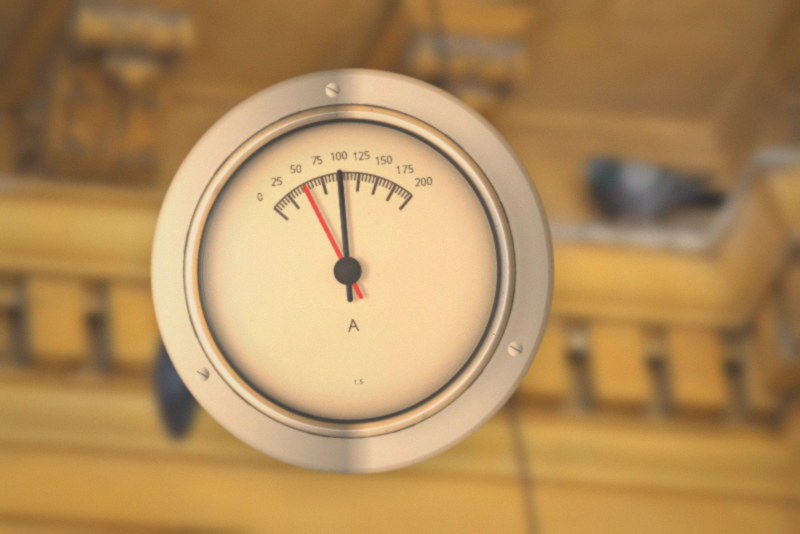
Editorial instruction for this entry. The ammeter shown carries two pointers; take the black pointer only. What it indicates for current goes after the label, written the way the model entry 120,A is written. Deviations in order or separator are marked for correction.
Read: 100,A
